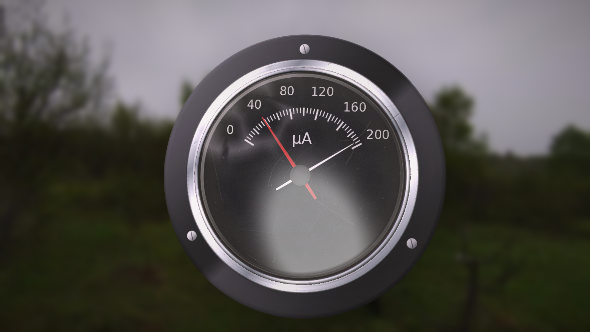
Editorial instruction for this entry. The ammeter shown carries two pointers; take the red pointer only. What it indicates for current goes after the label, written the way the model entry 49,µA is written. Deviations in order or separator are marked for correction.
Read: 40,µA
